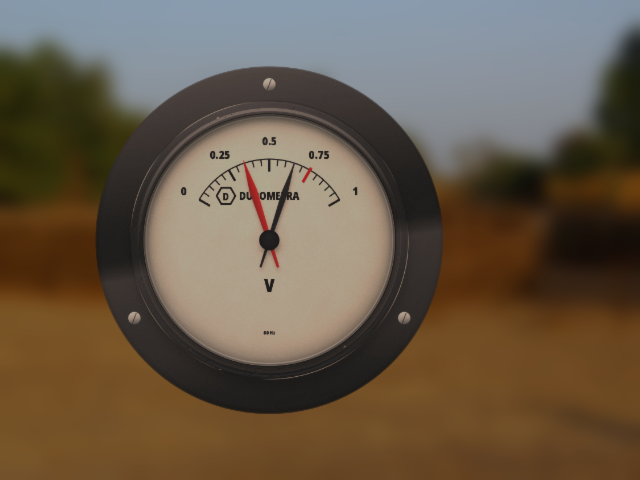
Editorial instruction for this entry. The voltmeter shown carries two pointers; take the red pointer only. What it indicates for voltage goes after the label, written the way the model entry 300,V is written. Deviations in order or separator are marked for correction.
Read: 0.35,V
